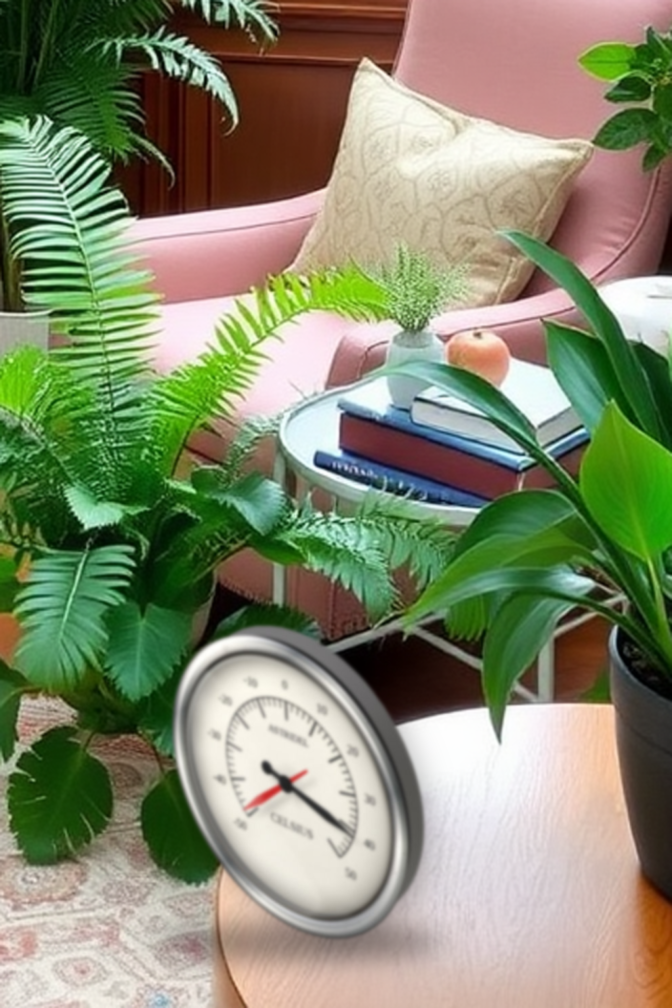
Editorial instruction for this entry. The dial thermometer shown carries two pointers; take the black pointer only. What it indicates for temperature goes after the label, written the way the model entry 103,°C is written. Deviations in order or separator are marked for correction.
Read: 40,°C
